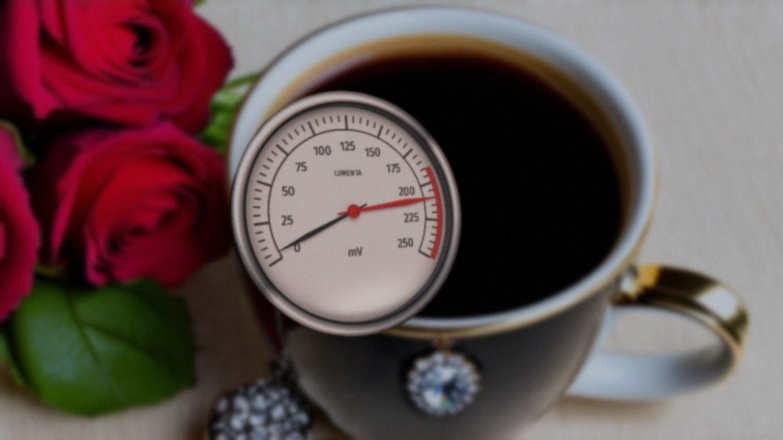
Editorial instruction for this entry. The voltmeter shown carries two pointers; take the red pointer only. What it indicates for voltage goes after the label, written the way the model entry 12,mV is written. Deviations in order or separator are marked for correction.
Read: 210,mV
